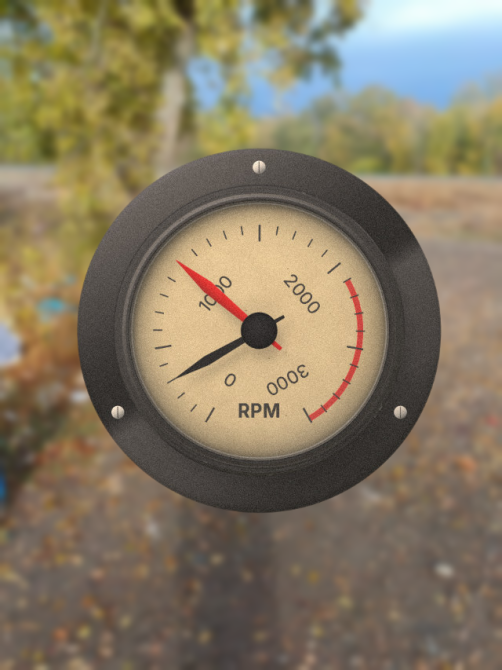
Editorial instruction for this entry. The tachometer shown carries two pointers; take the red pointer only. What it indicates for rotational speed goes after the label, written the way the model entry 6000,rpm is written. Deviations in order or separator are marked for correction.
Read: 1000,rpm
